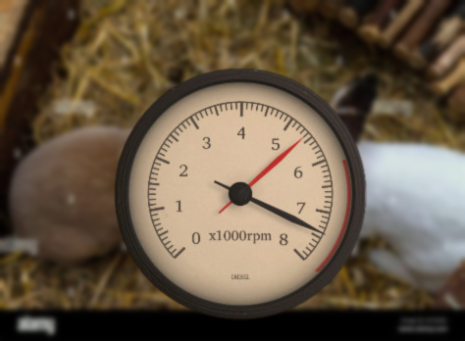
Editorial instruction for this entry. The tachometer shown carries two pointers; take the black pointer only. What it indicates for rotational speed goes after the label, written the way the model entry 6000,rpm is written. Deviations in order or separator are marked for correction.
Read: 7400,rpm
